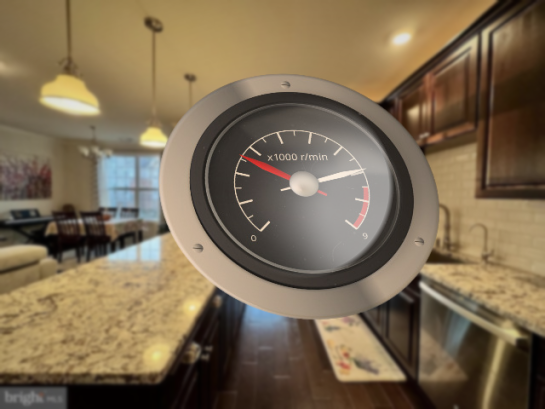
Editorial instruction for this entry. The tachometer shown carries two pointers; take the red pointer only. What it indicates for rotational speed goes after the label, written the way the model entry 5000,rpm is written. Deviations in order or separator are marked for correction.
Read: 2500,rpm
